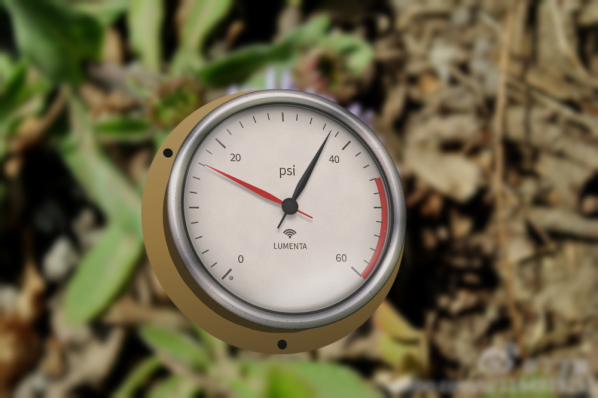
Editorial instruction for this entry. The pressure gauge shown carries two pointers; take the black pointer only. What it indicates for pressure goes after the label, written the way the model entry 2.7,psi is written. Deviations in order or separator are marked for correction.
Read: 37,psi
